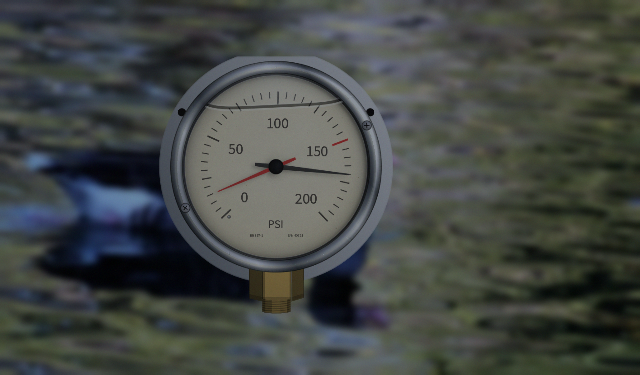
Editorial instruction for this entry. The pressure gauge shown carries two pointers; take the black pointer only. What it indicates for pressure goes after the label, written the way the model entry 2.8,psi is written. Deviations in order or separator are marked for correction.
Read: 170,psi
